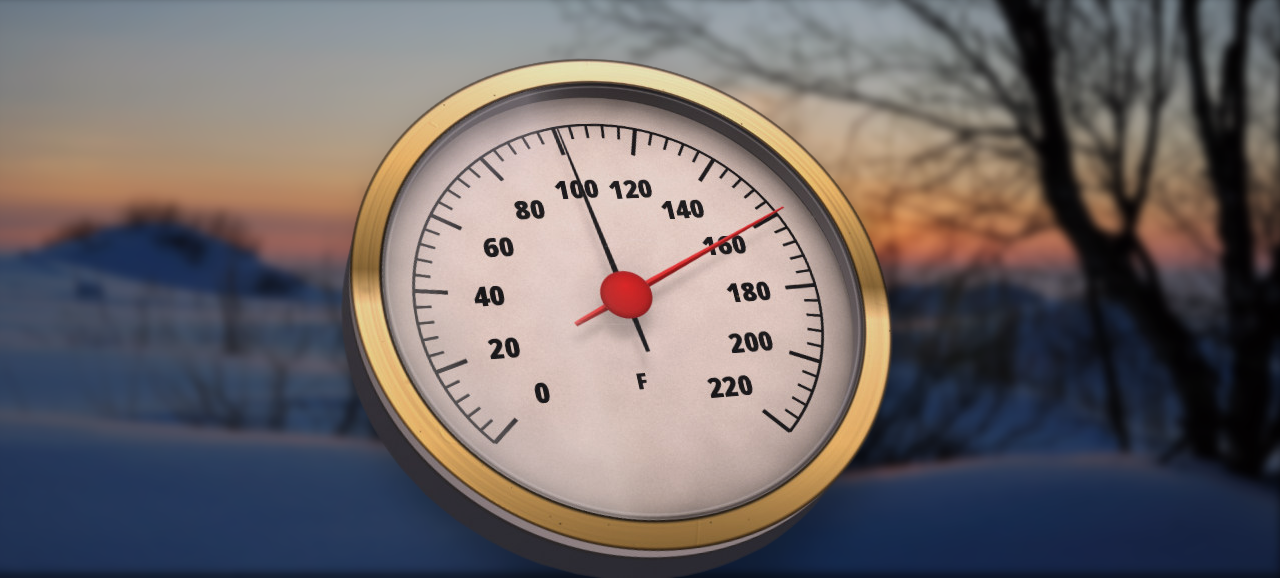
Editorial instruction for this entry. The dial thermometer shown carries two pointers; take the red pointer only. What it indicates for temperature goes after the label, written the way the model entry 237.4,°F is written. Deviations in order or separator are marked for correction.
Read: 160,°F
